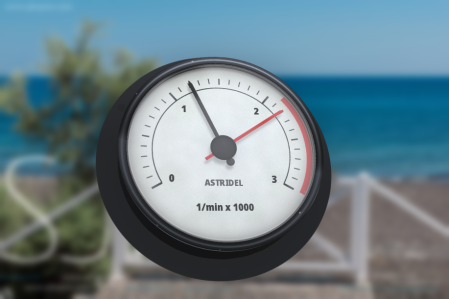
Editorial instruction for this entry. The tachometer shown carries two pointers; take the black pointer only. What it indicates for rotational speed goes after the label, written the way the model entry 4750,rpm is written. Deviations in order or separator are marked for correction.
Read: 1200,rpm
